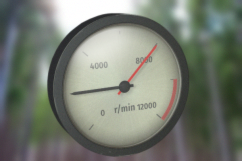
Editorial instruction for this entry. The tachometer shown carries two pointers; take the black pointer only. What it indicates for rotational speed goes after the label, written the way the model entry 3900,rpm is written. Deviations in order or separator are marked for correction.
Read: 2000,rpm
